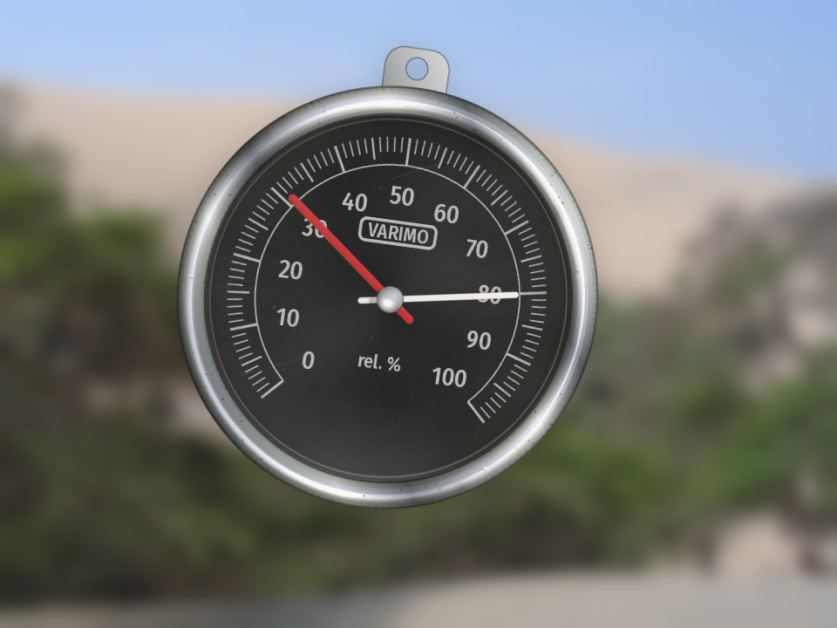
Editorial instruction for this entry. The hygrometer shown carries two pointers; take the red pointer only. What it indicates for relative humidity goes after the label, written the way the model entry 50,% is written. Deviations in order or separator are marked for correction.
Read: 31,%
